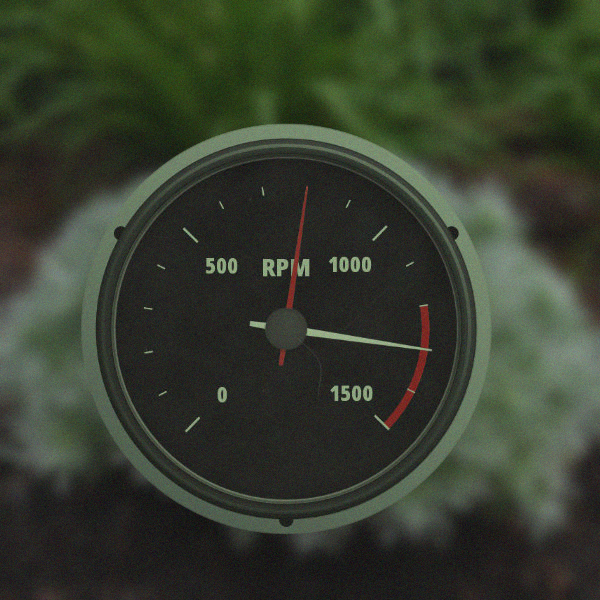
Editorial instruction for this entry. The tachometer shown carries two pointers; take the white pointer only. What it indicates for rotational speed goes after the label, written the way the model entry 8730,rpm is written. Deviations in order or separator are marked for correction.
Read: 1300,rpm
